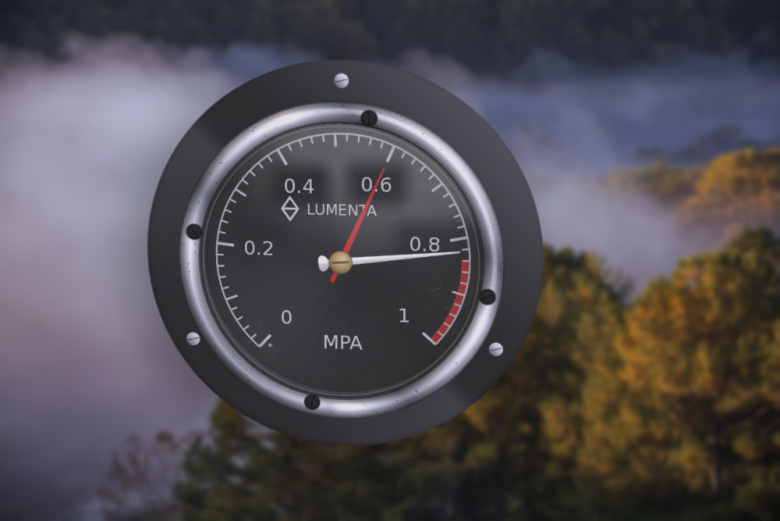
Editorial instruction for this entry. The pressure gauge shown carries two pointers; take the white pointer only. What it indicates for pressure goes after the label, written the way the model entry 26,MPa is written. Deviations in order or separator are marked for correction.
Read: 0.82,MPa
